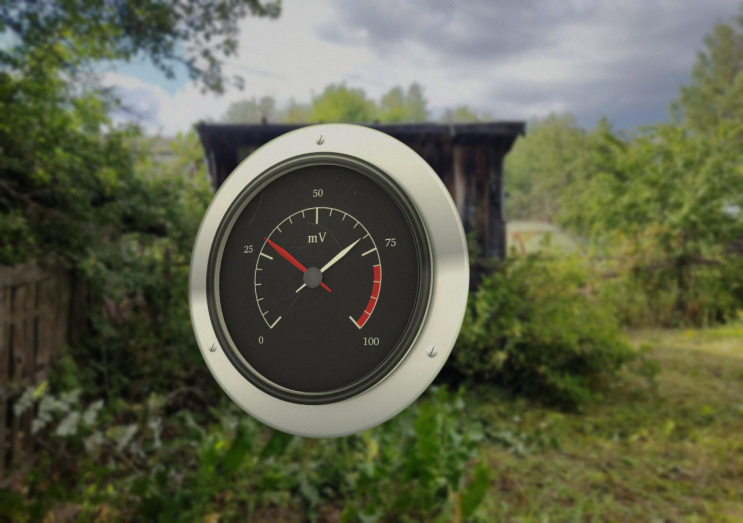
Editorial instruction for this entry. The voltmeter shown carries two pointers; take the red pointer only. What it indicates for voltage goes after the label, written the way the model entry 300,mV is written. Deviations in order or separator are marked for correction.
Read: 30,mV
